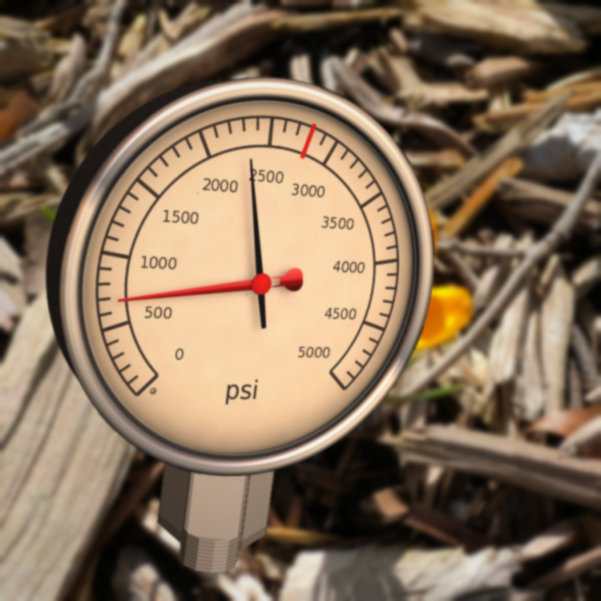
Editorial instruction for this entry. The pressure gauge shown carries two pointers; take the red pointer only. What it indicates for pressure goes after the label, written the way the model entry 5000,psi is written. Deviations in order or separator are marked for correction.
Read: 700,psi
